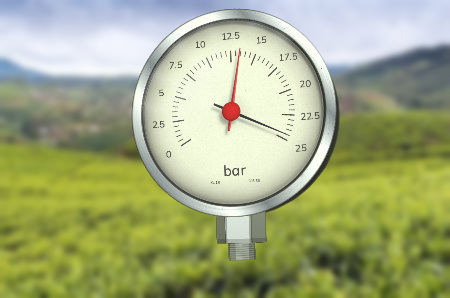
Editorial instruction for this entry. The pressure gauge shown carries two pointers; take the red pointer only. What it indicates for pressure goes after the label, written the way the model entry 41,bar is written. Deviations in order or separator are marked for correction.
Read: 13.5,bar
